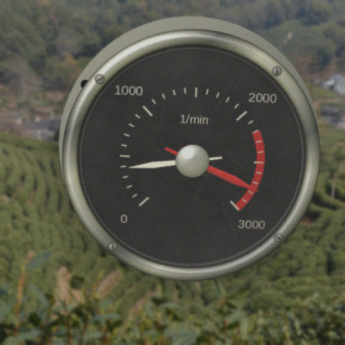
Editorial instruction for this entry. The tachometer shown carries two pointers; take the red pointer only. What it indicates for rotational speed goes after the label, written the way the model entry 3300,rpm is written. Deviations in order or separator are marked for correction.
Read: 2750,rpm
